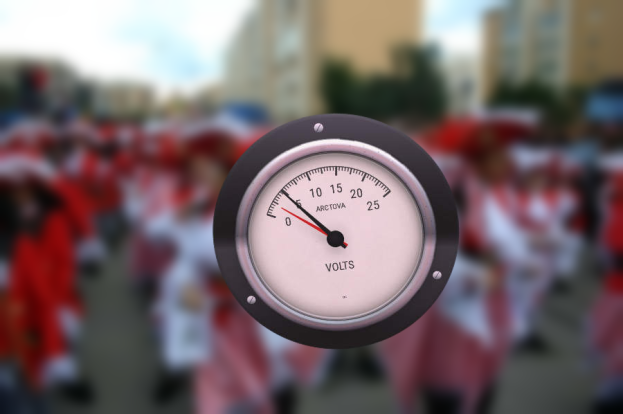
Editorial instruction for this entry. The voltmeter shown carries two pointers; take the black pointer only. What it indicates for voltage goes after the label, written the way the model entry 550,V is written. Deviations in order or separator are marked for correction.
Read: 5,V
